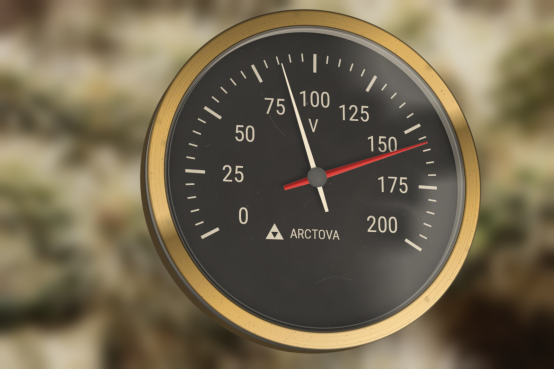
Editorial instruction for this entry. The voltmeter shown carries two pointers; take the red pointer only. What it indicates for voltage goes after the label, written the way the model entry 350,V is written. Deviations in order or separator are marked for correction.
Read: 157.5,V
